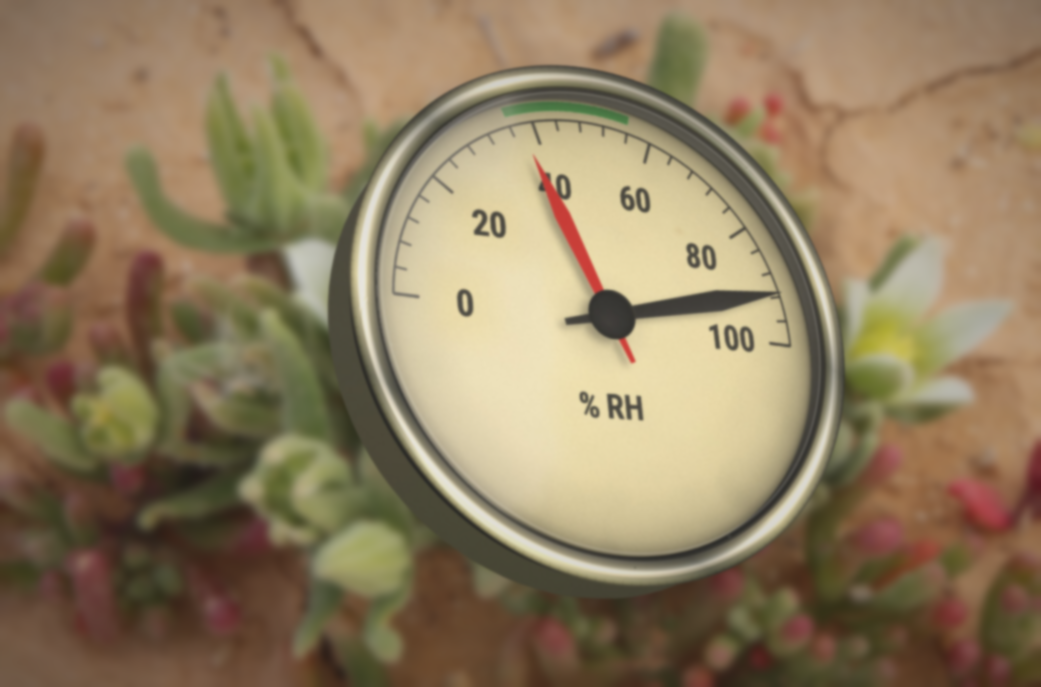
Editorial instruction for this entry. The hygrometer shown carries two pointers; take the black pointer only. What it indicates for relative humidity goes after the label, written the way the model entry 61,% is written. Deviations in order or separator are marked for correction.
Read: 92,%
